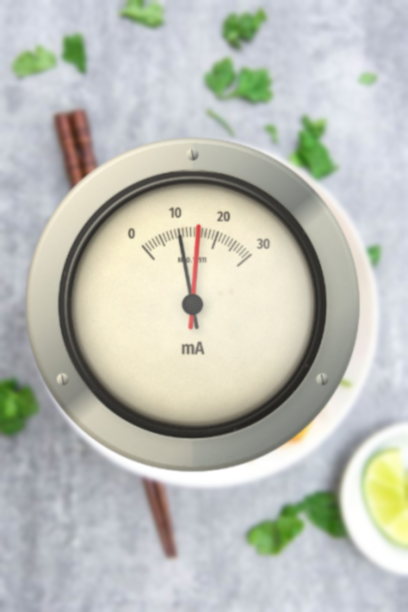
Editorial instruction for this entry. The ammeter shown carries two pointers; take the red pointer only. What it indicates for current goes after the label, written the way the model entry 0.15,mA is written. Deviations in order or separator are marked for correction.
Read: 15,mA
